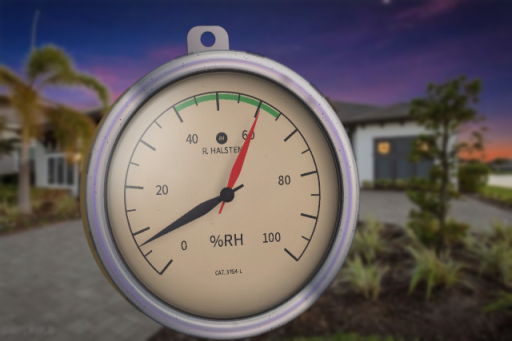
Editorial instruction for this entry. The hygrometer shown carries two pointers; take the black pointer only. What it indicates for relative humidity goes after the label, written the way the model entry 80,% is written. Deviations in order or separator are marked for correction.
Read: 7.5,%
